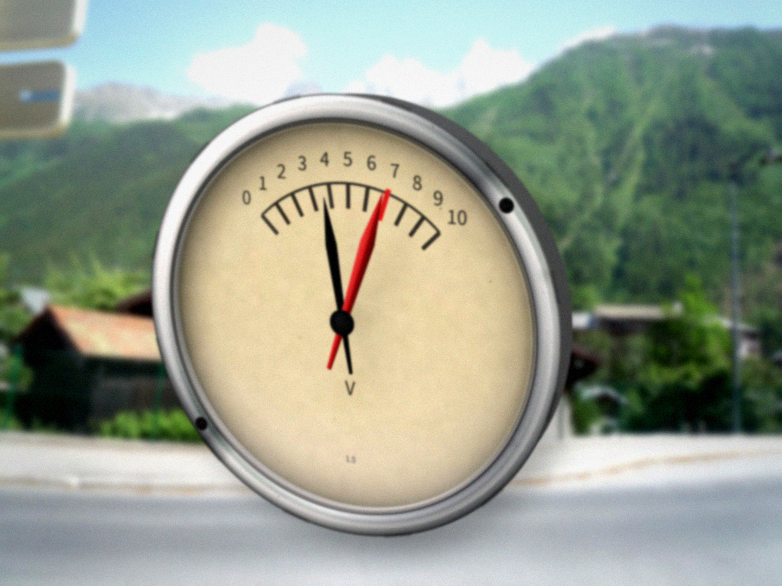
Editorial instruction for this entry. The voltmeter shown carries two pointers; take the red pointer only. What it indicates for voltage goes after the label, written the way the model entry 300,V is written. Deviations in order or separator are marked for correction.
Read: 7,V
